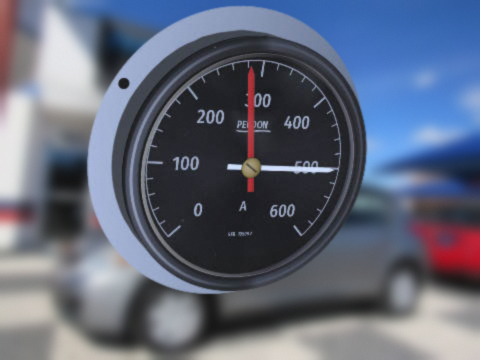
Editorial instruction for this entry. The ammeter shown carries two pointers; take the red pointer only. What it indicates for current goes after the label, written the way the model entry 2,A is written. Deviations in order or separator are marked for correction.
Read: 280,A
